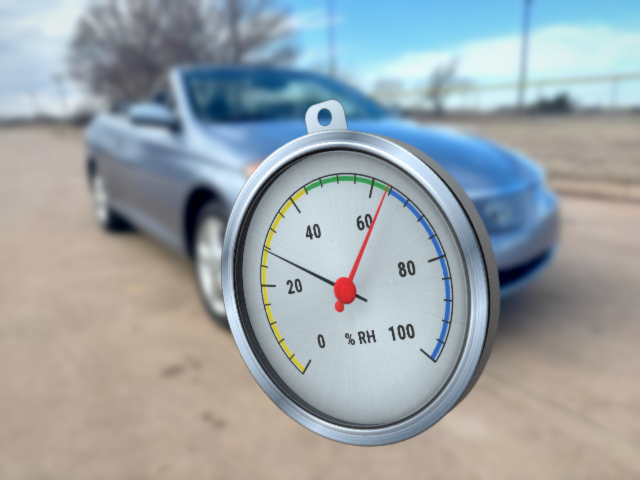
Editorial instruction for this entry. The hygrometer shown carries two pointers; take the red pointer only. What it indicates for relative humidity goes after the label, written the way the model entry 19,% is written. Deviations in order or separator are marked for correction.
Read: 64,%
